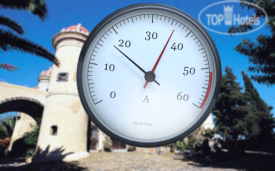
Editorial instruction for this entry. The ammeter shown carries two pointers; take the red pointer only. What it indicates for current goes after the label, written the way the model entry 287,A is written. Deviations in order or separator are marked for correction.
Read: 36,A
